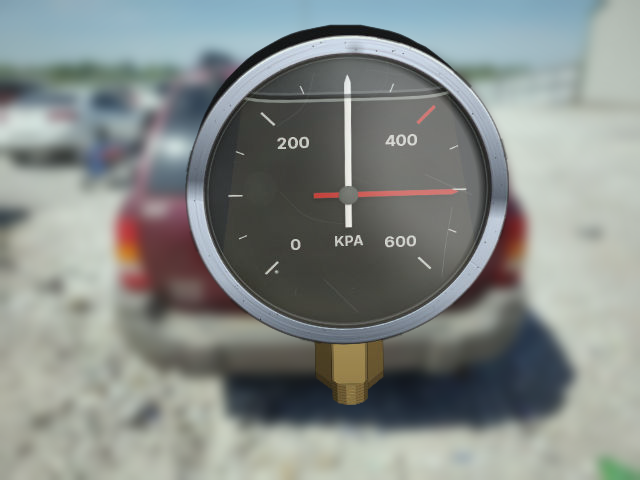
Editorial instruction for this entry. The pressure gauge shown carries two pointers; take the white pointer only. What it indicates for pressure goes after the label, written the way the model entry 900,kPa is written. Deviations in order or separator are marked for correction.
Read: 300,kPa
